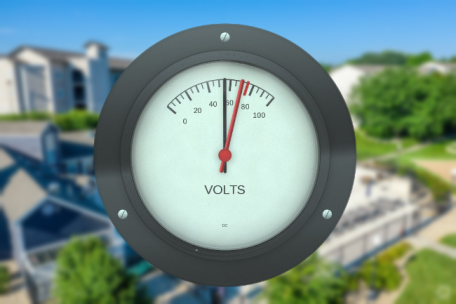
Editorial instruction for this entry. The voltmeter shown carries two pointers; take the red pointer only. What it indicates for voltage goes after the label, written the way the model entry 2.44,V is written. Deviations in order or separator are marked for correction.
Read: 70,V
